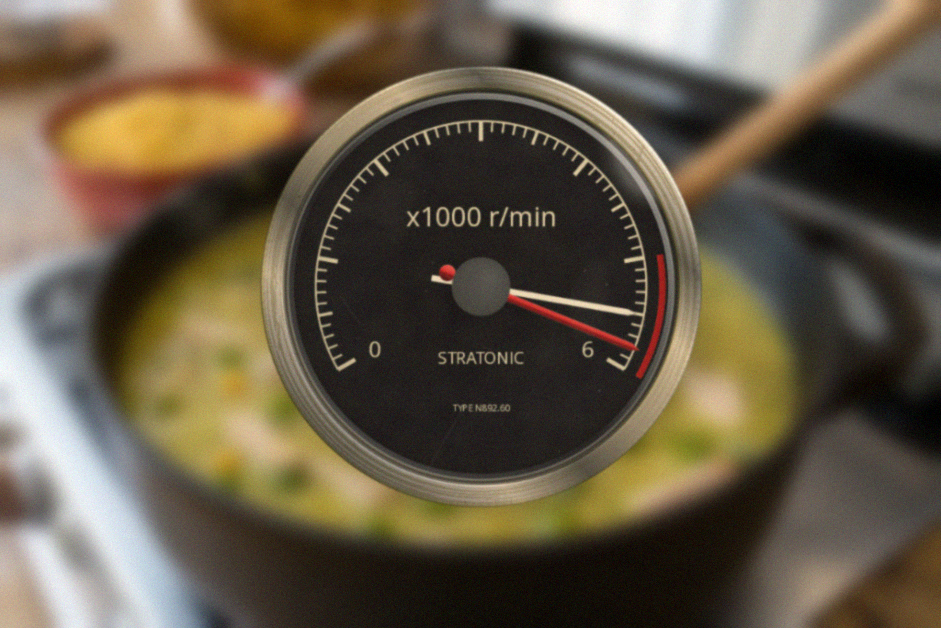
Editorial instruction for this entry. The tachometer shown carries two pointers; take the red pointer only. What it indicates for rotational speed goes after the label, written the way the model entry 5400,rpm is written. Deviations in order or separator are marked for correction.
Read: 5800,rpm
